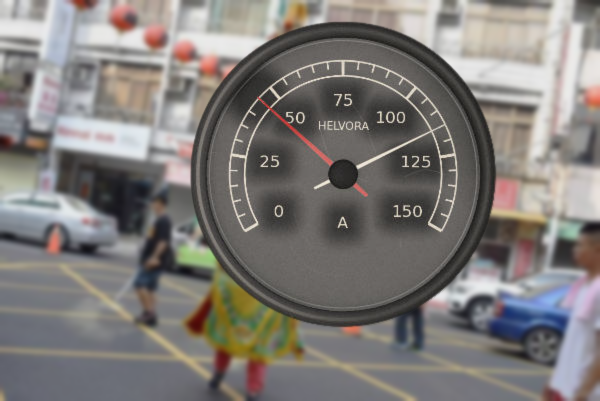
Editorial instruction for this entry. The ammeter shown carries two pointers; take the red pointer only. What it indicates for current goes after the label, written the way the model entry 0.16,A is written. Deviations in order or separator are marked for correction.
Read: 45,A
